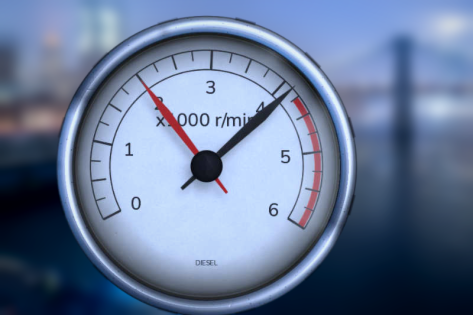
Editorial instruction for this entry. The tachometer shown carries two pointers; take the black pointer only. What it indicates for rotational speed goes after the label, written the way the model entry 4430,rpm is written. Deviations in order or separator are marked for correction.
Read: 4125,rpm
